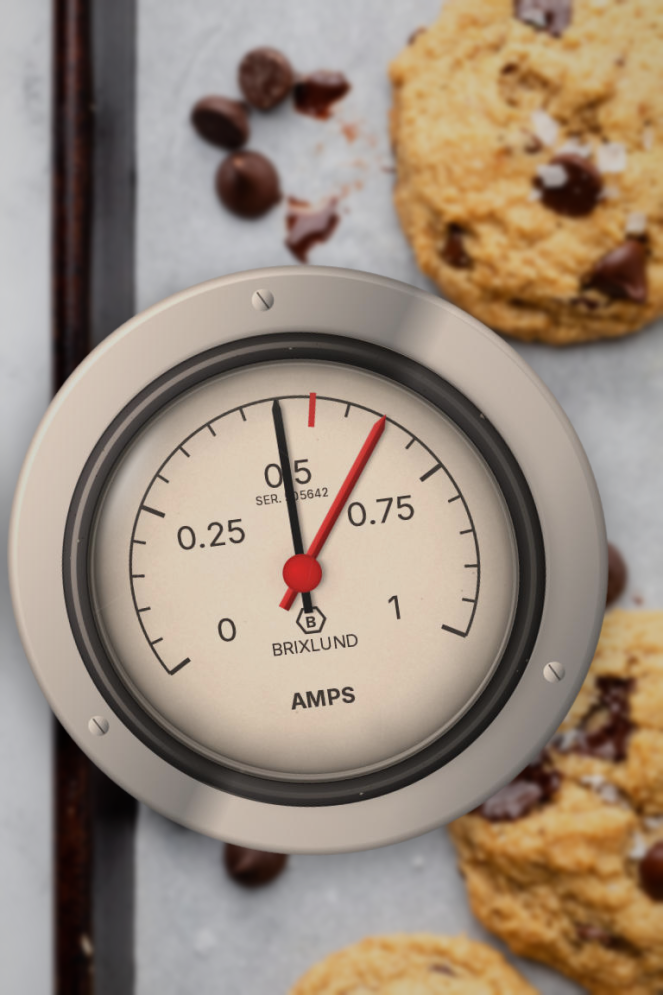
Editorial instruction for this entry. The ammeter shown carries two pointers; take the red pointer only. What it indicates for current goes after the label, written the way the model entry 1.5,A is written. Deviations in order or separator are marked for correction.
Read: 0.65,A
